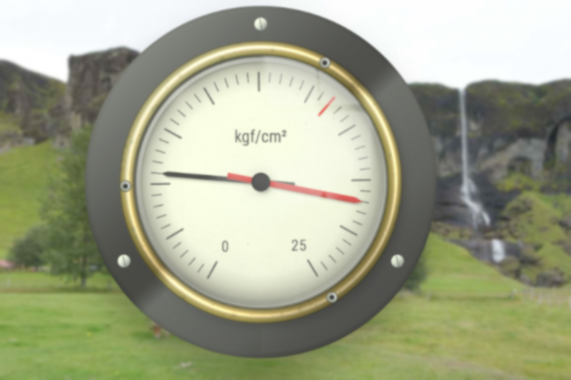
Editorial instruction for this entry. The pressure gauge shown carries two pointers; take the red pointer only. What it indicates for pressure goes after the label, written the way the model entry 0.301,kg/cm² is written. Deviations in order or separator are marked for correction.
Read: 21,kg/cm²
